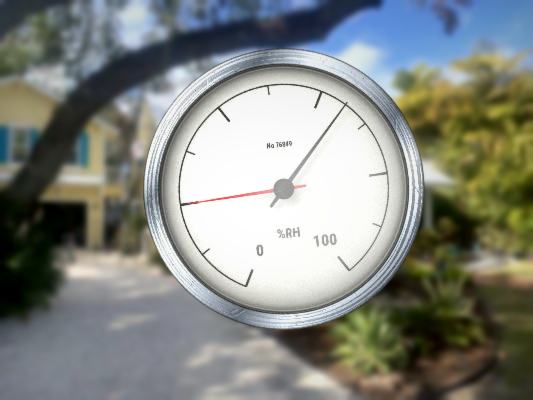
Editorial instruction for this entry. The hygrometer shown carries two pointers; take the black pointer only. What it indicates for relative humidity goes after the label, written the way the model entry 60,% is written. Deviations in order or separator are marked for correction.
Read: 65,%
